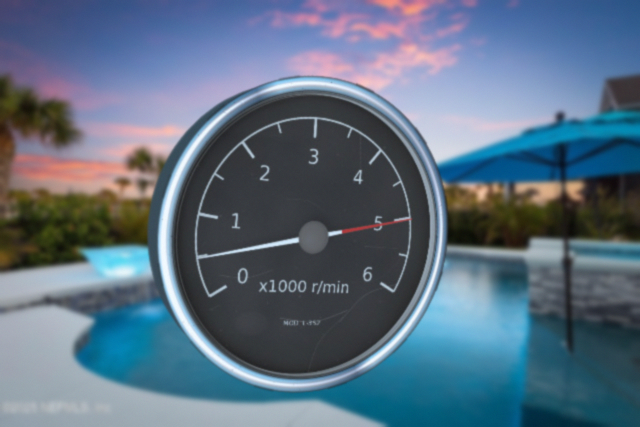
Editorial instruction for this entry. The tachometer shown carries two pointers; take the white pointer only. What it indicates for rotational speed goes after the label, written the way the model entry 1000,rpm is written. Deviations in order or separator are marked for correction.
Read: 500,rpm
